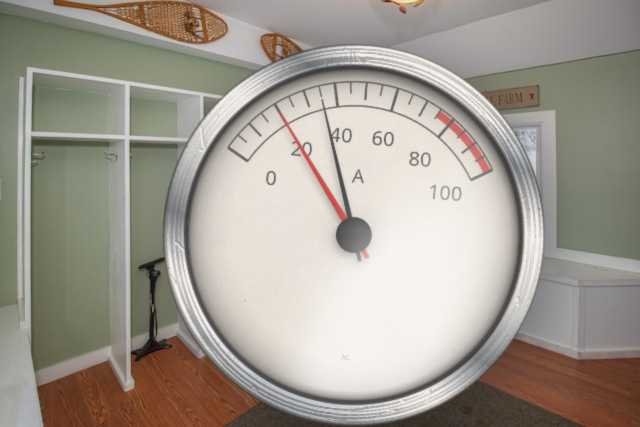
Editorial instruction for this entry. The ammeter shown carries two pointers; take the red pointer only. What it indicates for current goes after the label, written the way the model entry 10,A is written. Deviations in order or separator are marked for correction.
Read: 20,A
